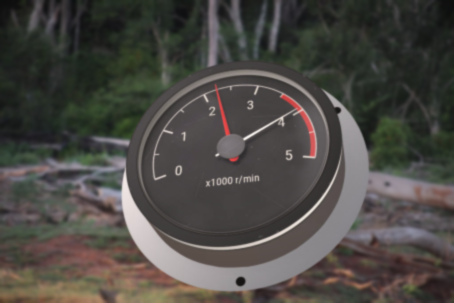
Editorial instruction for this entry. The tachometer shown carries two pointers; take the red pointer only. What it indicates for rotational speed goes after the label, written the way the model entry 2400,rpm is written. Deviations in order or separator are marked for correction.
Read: 2250,rpm
